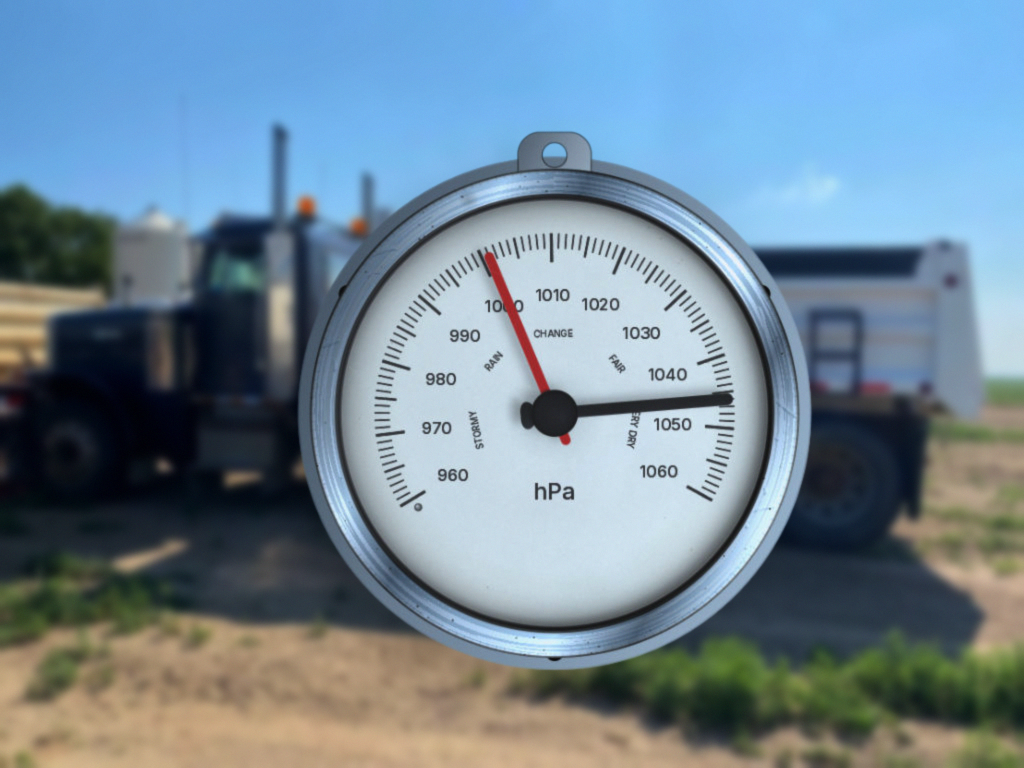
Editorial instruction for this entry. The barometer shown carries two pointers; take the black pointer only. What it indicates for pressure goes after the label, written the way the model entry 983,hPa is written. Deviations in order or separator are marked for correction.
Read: 1046,hPa
